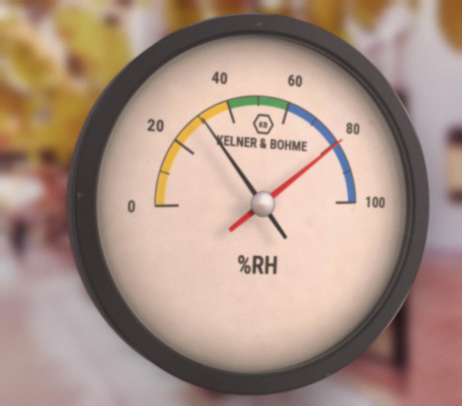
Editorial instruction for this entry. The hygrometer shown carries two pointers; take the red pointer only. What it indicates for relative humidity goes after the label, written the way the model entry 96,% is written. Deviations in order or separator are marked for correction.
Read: 80,%
